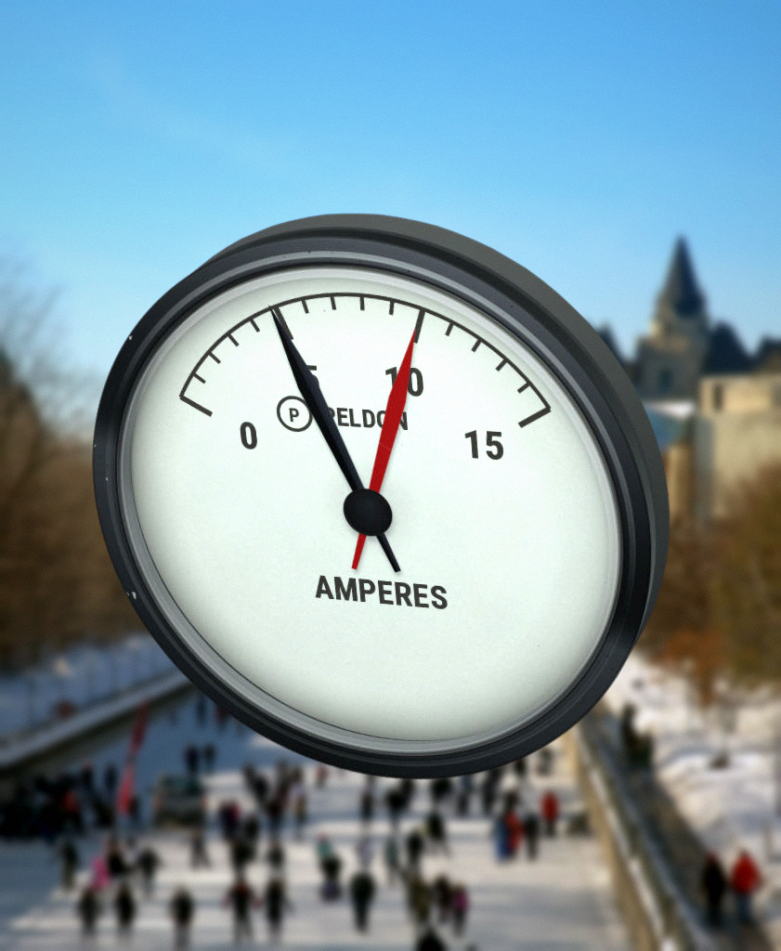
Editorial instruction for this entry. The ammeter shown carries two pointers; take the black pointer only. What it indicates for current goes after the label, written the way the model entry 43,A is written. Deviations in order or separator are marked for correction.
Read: 5,A
